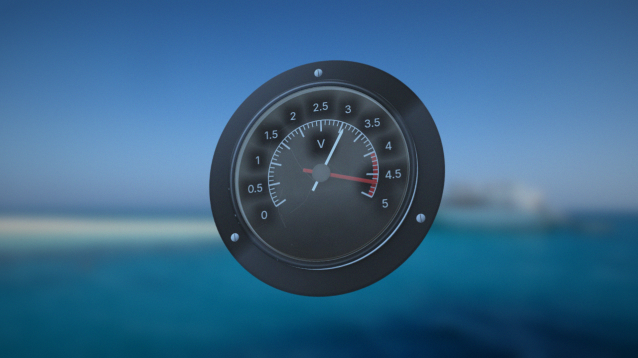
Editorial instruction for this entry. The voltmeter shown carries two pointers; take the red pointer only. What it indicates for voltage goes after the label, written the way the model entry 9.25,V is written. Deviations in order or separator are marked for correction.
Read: 4.7,V
